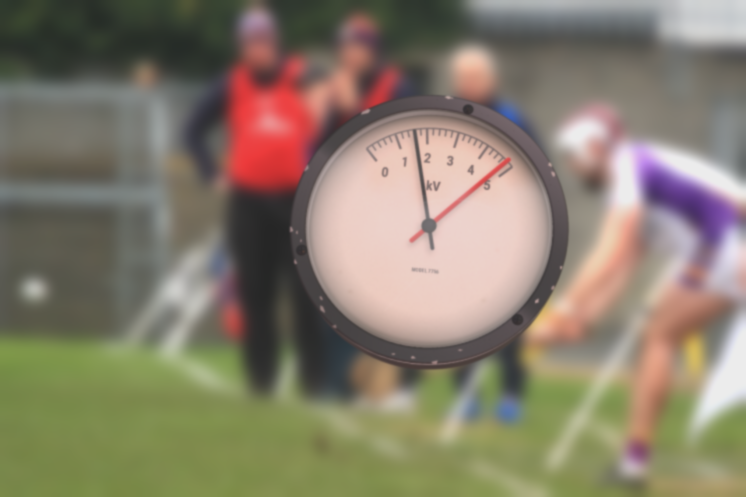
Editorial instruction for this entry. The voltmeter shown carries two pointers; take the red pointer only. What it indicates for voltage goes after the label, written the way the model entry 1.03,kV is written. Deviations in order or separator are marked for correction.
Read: 4.8,kV
